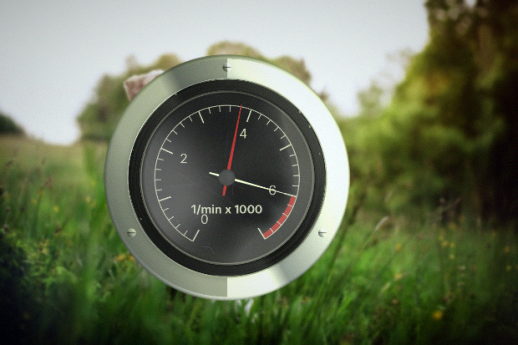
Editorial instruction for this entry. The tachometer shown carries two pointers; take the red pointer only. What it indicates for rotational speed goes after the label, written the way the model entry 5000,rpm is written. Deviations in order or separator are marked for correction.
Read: 3800,rpm
